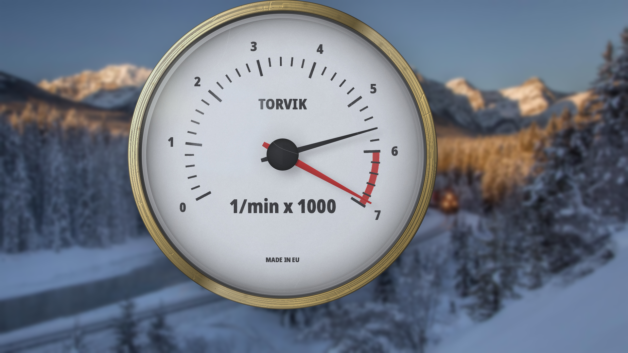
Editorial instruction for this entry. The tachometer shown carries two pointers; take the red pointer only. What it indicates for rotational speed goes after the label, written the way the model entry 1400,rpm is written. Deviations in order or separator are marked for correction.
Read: 6900,rpm
